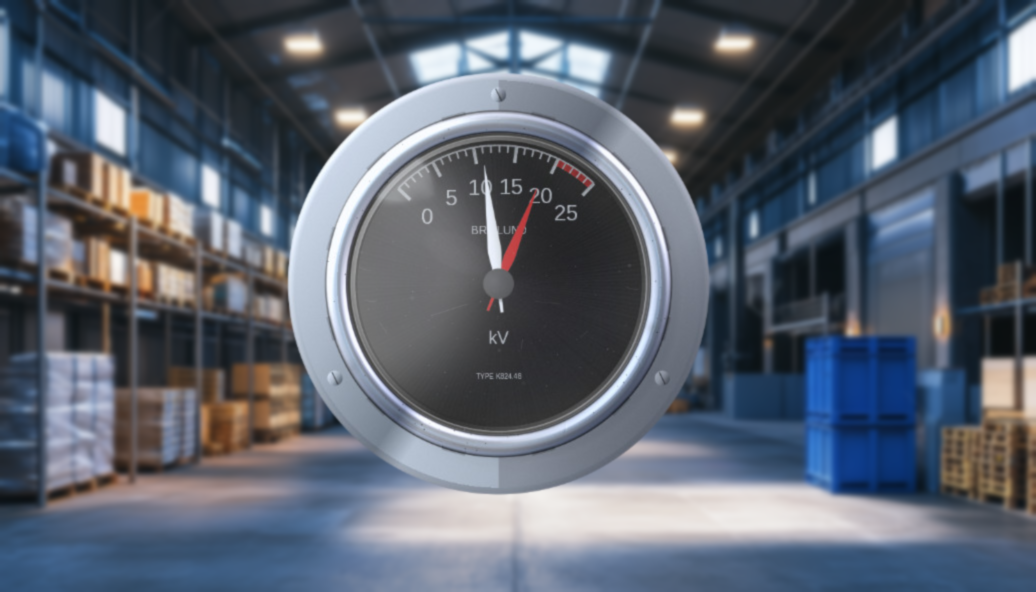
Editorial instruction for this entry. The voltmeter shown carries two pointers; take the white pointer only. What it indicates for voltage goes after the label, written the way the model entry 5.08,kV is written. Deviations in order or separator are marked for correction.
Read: 11,kV
